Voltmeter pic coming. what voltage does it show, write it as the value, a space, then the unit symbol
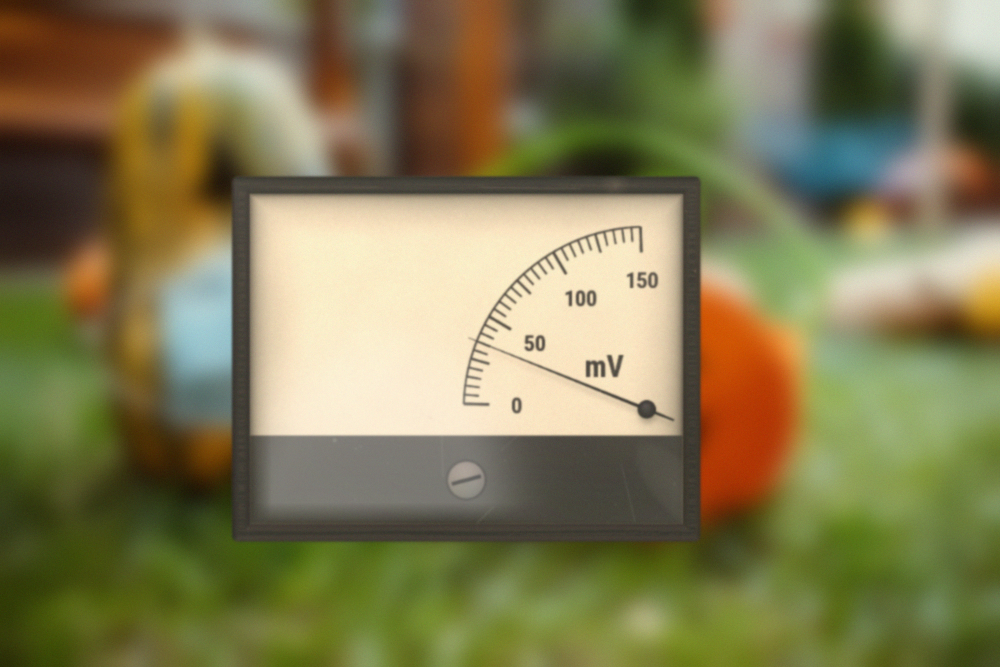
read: 35 mV
